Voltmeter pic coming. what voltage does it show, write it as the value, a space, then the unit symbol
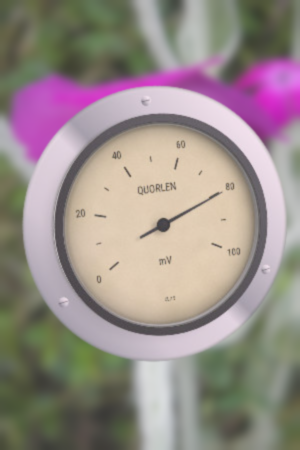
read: 80 mV
